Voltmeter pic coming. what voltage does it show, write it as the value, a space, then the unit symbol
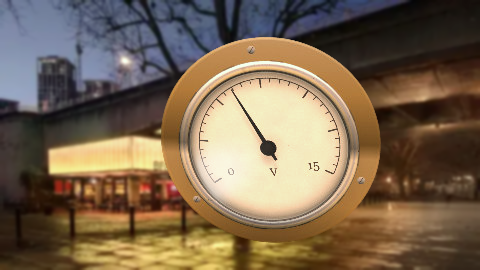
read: 6 V
